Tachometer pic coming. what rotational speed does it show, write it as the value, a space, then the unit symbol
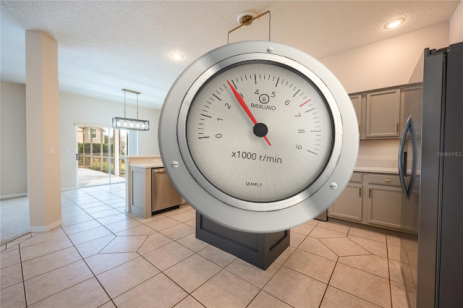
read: 2800 rpm
